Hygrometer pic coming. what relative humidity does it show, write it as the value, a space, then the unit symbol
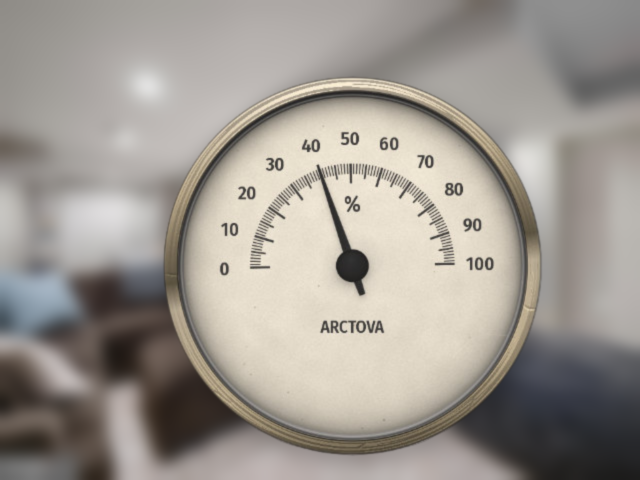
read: 40 %
